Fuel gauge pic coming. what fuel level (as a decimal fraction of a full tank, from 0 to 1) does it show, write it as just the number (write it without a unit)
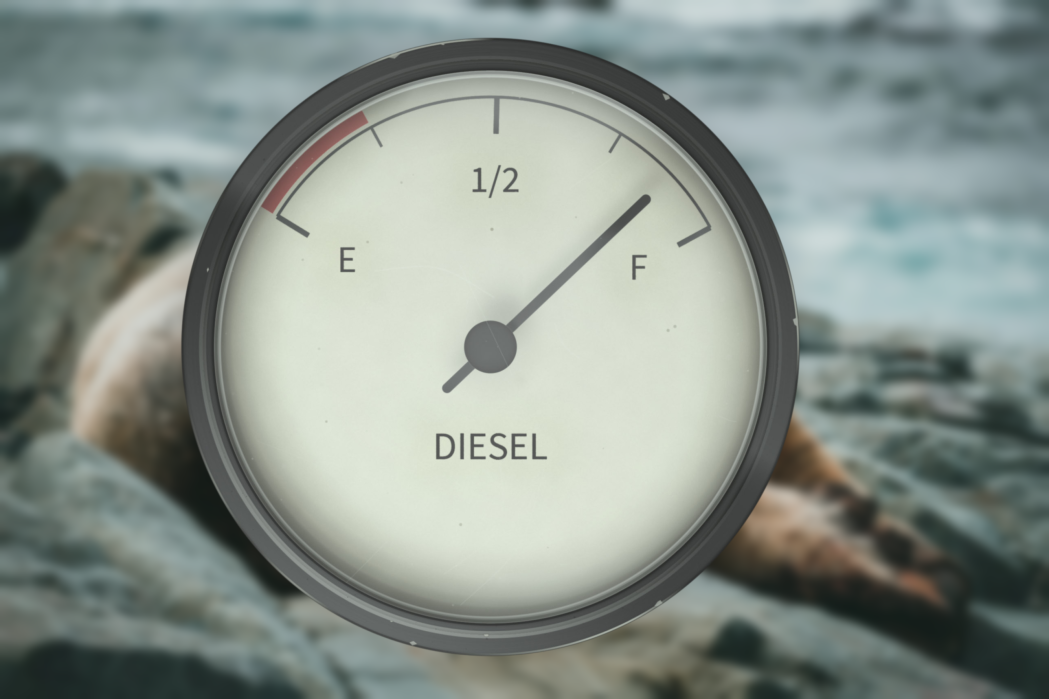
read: 0.875
